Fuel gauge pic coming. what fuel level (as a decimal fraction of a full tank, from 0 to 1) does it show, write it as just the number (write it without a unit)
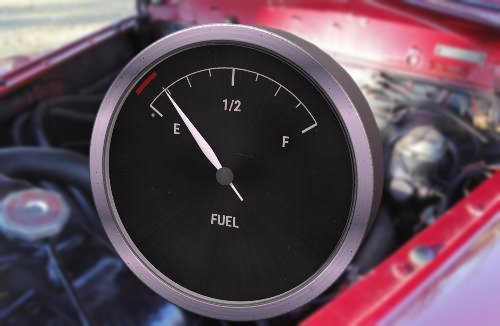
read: 0.125
